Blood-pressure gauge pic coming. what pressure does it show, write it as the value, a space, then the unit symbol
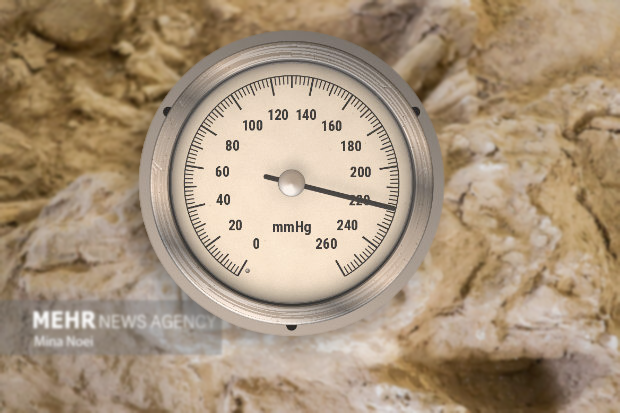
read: 220 mmHg
